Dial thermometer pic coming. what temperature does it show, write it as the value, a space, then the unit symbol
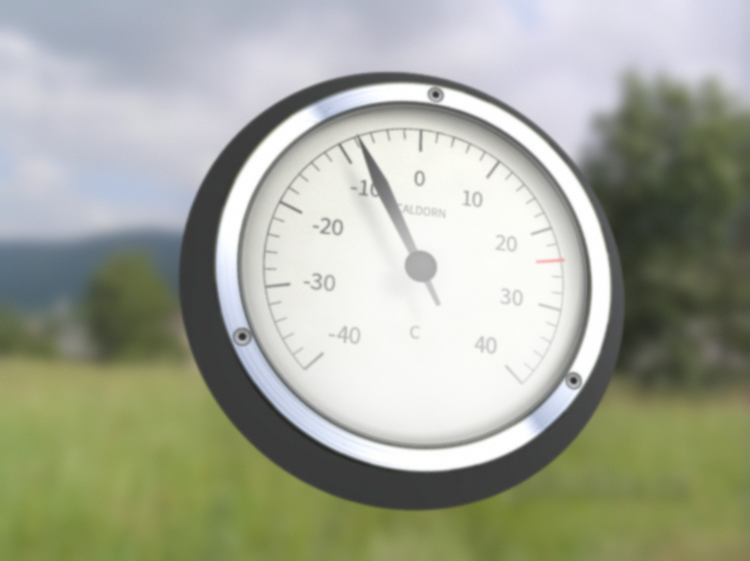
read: -8 °C
